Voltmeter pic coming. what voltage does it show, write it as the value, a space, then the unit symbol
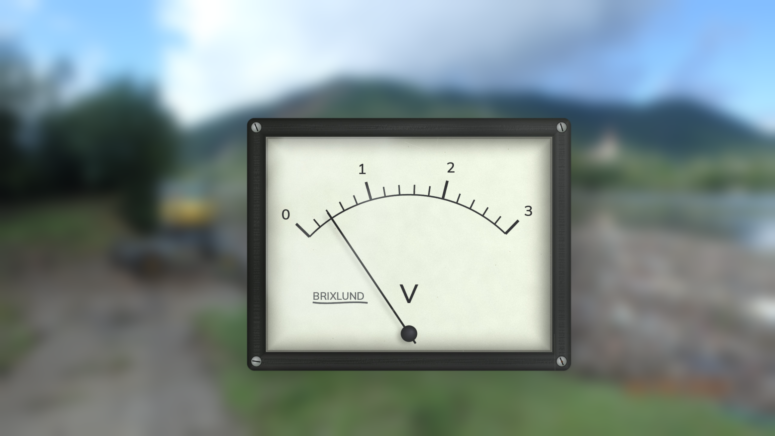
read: 0.4 V
